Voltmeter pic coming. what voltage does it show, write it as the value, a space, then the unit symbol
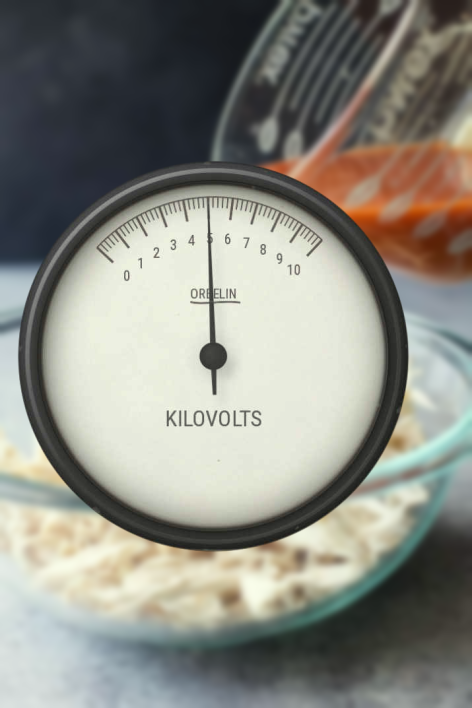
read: 5 kV
